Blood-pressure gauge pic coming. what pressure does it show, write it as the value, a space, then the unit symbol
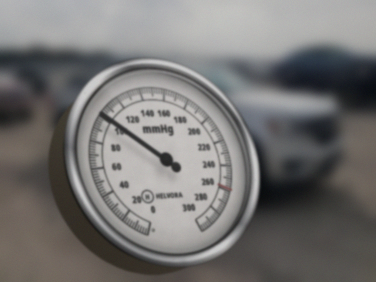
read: 100 mmHg
